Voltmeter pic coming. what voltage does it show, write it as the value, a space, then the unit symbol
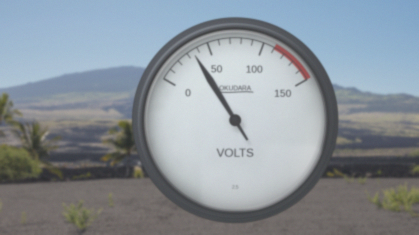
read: 35 V
